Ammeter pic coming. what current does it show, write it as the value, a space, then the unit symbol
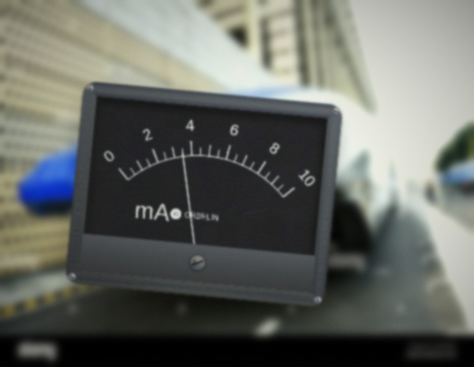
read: 3.5 mA
